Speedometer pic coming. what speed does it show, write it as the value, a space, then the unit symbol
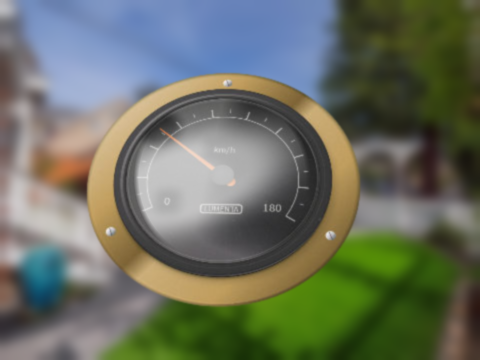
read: 50 km/h
